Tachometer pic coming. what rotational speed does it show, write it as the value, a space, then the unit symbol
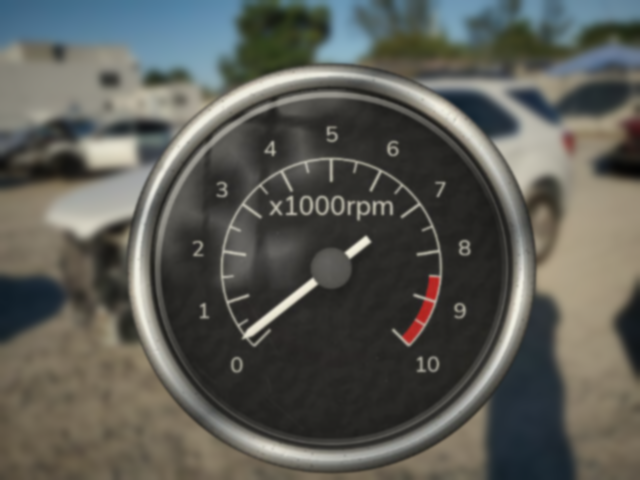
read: 250 rpm
